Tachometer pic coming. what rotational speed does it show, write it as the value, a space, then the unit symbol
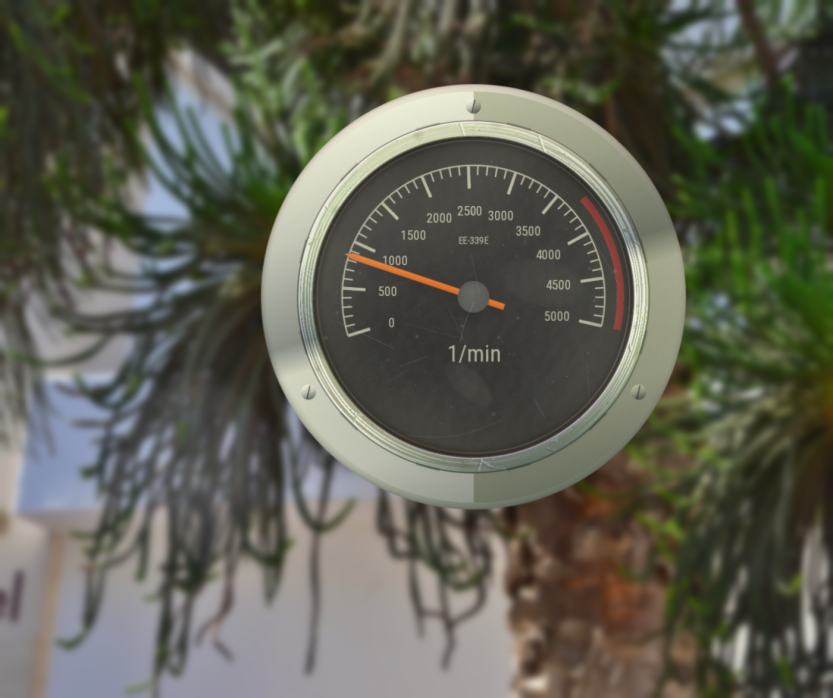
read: 850 rpm
